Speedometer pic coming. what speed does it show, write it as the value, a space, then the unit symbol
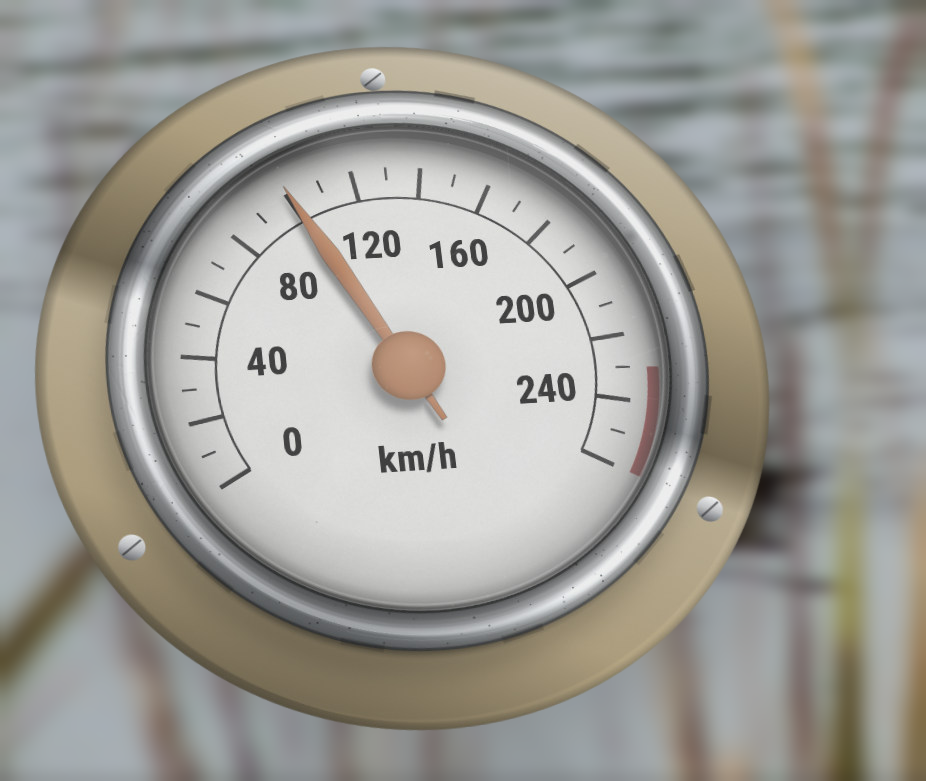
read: 100 km/h
